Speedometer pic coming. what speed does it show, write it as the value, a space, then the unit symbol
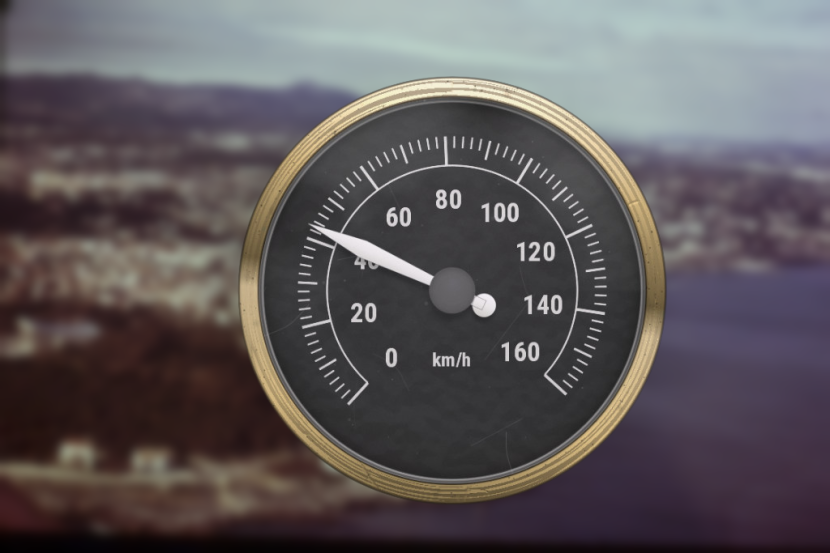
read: 43 km/h
